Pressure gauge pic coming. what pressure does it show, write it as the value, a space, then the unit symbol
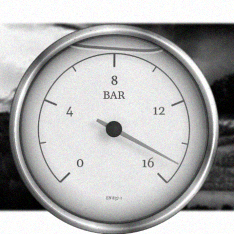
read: 15 bar
